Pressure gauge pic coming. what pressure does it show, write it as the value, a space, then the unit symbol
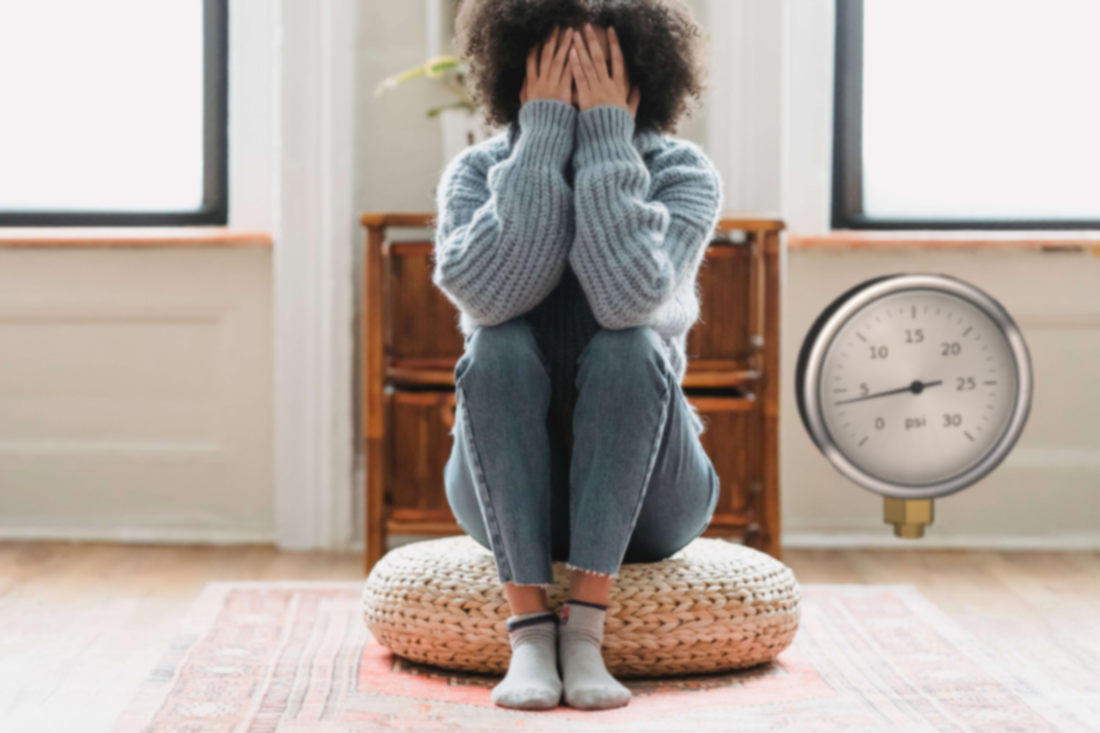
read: 4 psi
